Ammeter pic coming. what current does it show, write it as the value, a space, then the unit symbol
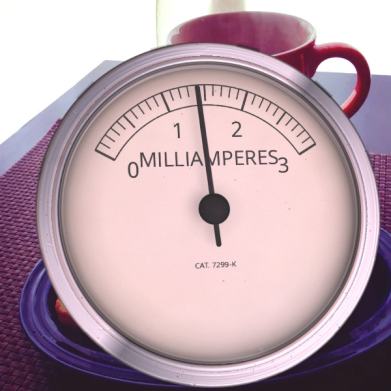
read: 1.4 mA
